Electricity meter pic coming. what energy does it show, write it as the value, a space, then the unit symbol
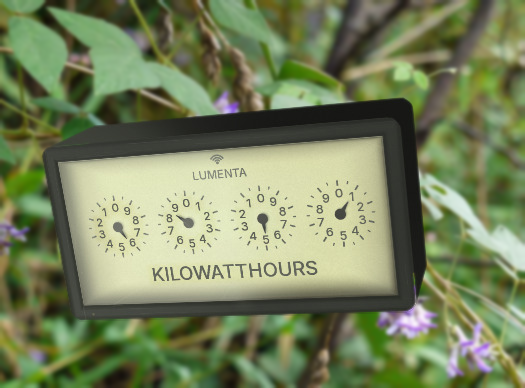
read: 5851 kWh
